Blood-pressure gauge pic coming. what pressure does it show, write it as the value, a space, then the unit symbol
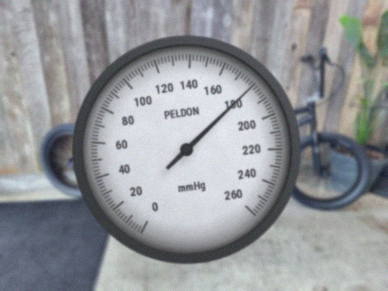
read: 180 mmHg
